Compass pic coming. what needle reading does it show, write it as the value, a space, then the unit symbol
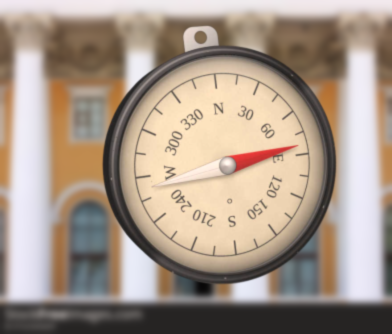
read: 82.5 °
